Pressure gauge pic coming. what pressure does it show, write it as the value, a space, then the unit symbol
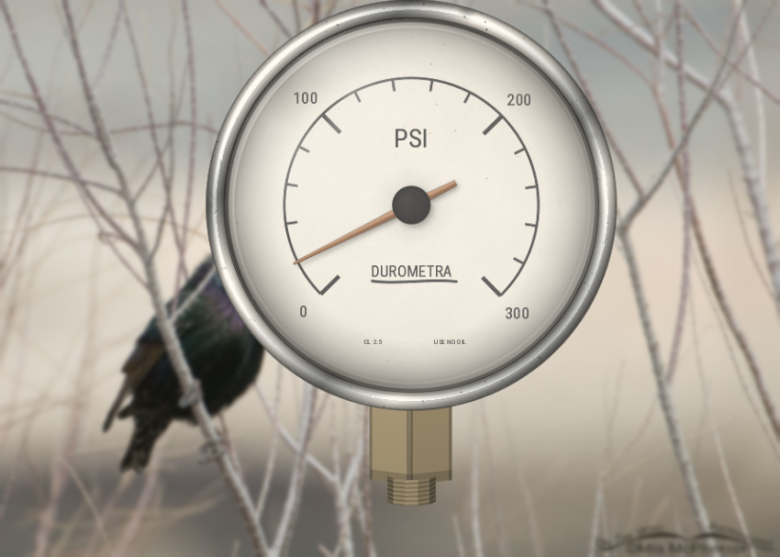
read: 20 psi
